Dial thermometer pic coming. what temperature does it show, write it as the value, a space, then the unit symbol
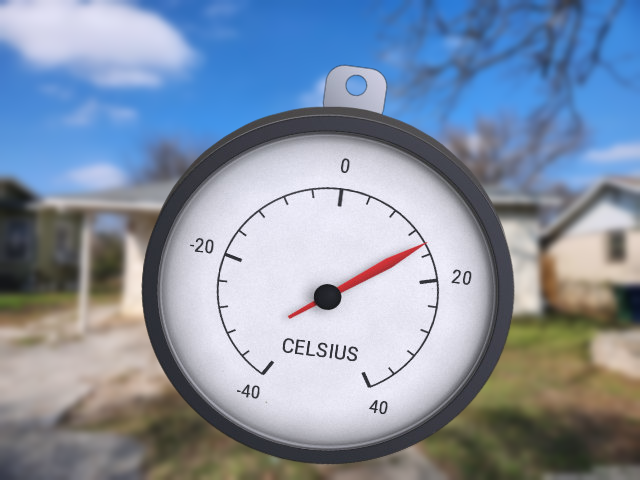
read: 14 °C
